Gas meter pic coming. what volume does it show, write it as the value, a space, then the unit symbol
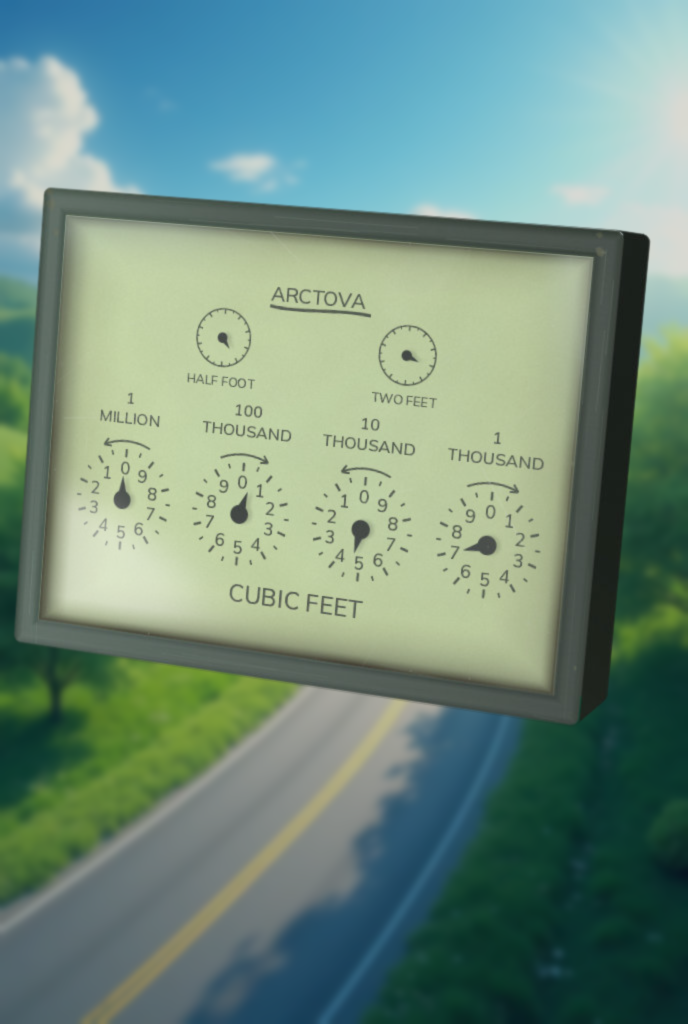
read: 4700 ft³
